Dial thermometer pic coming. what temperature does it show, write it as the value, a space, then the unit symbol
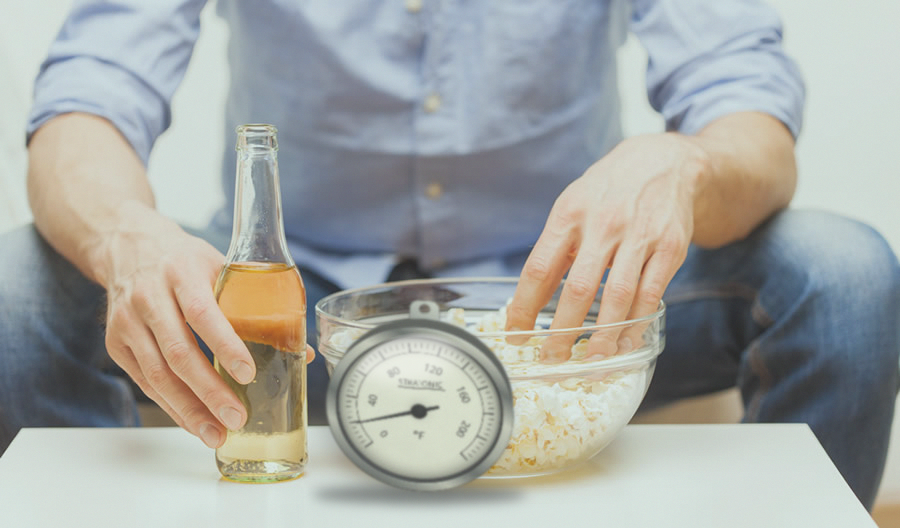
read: 20 °F
